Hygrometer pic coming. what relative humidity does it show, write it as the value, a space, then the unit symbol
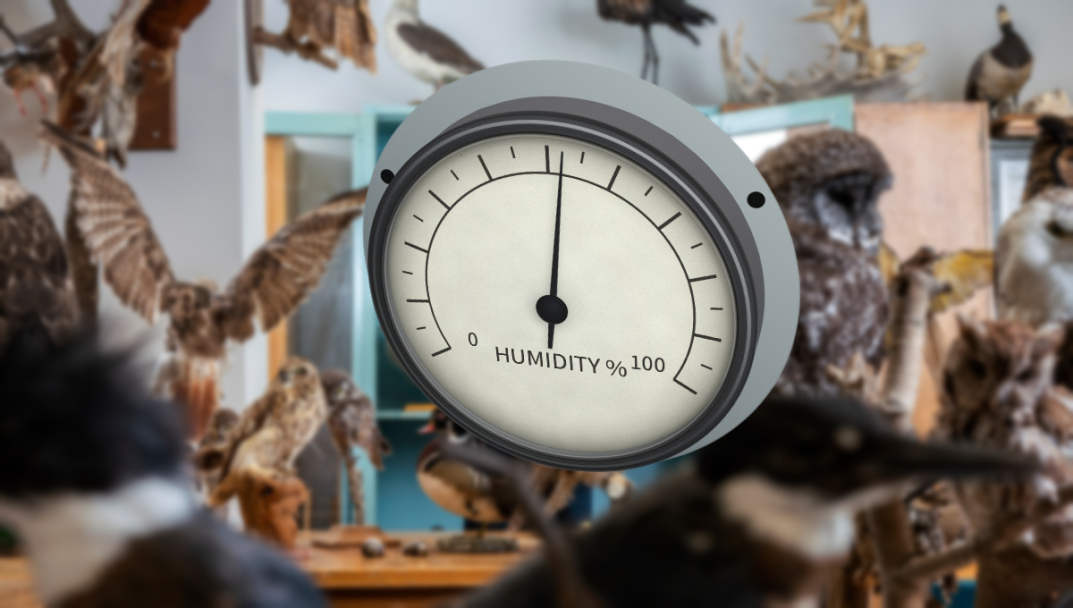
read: 52.5 %
